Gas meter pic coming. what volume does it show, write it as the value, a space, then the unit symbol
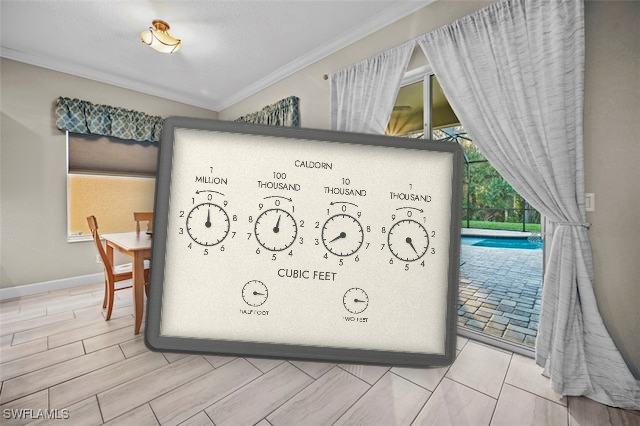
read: 3400 ft³
